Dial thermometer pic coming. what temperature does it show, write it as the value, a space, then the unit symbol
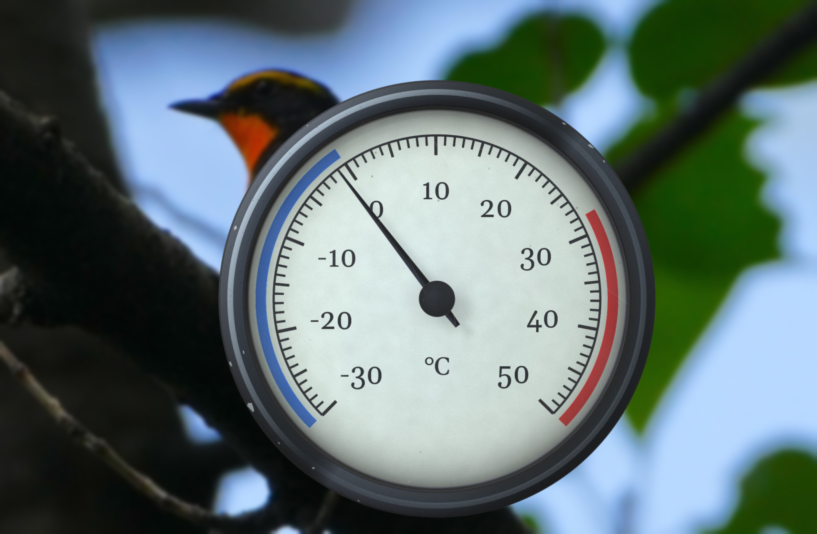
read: -1 °C
